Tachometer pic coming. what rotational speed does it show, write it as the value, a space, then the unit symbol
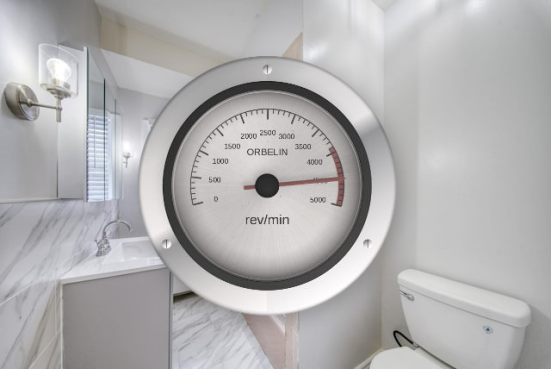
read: 4500 rpm
